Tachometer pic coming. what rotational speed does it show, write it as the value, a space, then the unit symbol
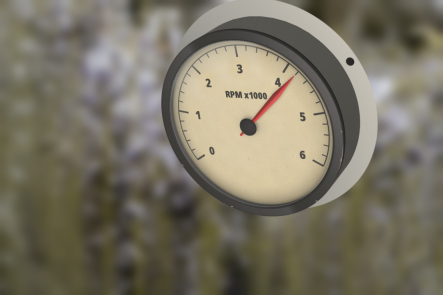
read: 4200 rpm
